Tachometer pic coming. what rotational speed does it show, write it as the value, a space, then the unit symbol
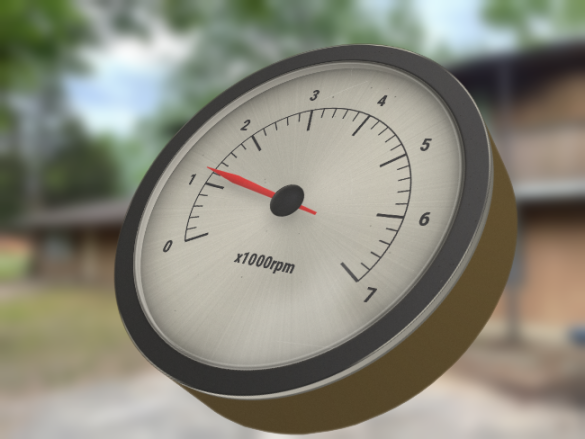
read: 1200 rpm
